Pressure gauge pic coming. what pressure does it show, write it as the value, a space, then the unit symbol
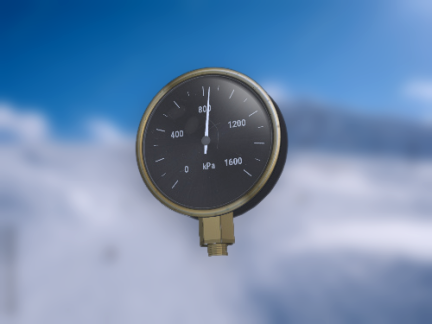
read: 850 kPa
